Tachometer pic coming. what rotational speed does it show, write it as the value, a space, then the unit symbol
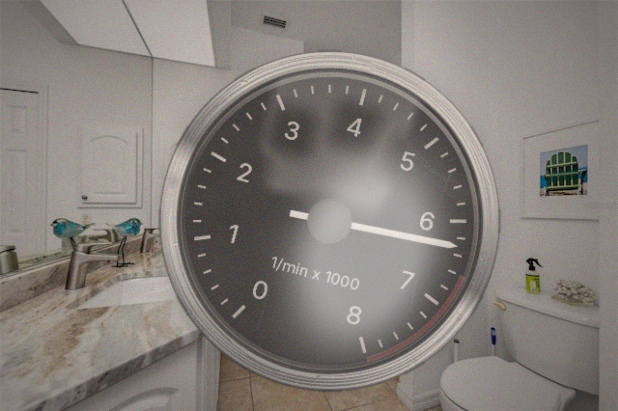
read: 6300 rpm
